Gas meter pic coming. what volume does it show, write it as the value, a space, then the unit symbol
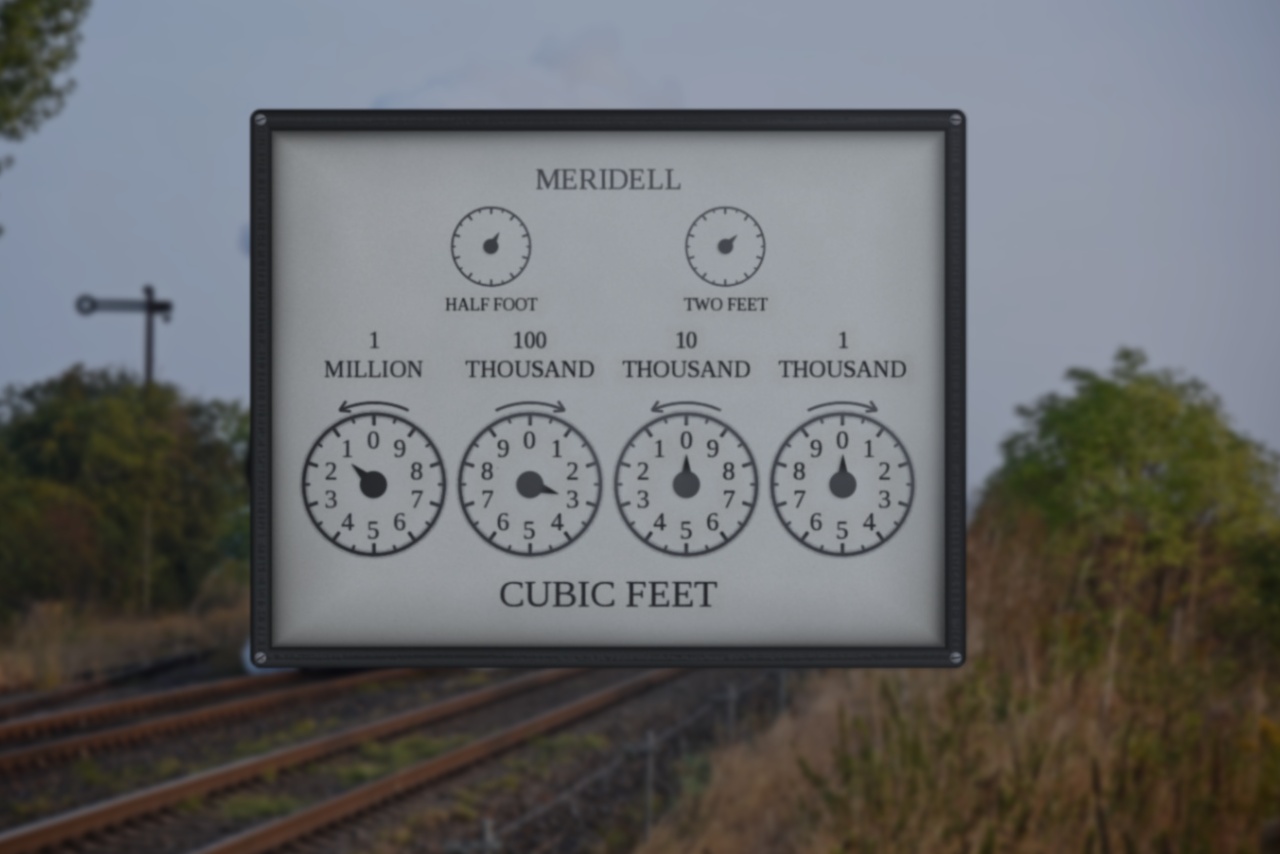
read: 130000 ft³
